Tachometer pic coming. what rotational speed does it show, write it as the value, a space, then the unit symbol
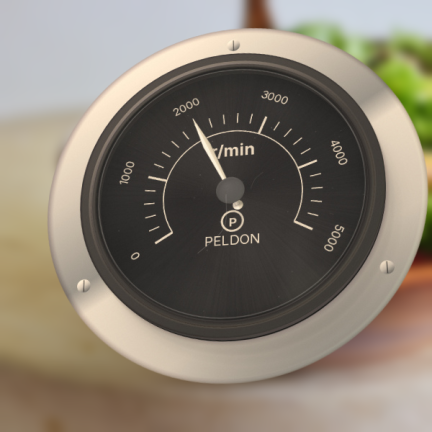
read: 2000 rpm
